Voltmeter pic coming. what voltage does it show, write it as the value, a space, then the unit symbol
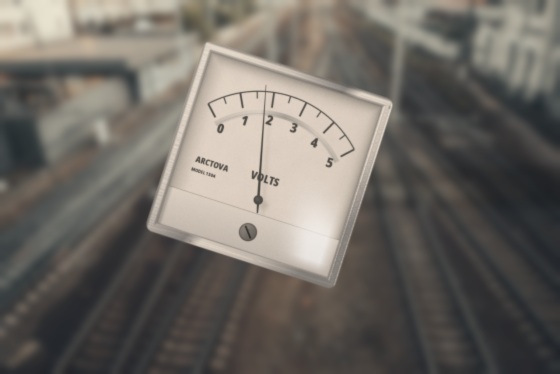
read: 1.75 V
